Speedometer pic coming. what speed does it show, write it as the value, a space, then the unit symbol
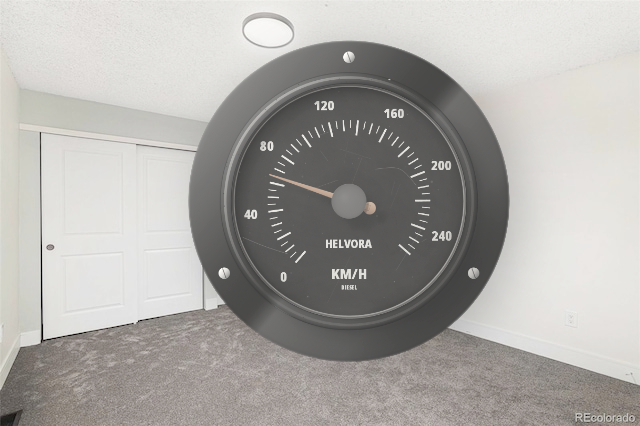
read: 65 km/h
